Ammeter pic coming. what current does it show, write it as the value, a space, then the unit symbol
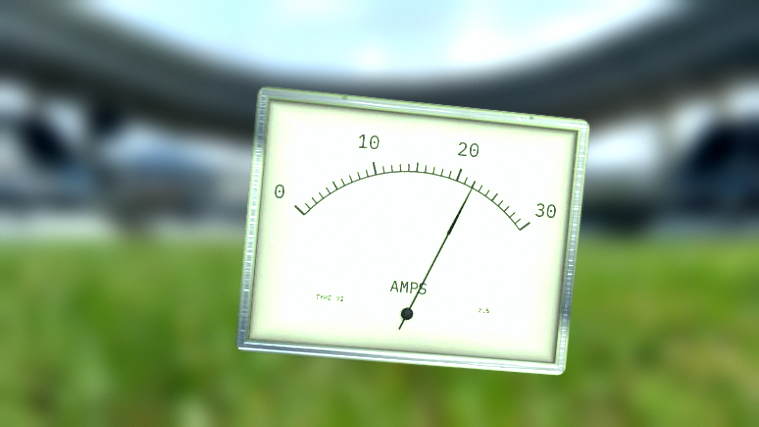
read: 22 A
